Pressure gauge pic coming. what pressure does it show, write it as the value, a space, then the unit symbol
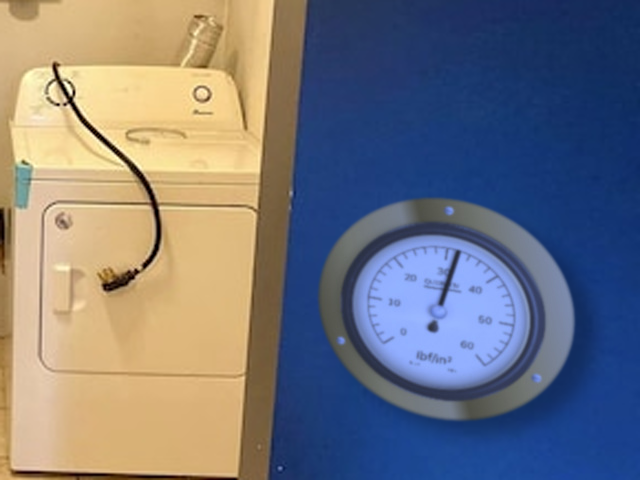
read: 32 psi
